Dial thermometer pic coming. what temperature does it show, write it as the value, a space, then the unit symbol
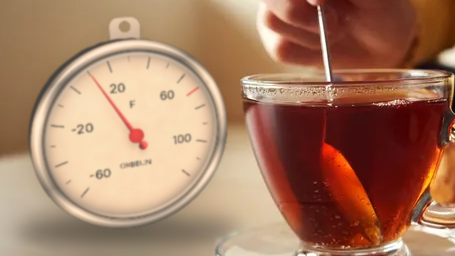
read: 10 °F
